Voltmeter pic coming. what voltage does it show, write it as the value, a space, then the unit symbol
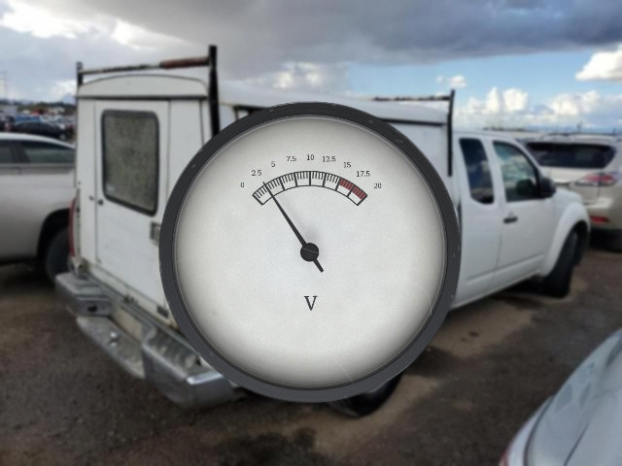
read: 2.5 V
